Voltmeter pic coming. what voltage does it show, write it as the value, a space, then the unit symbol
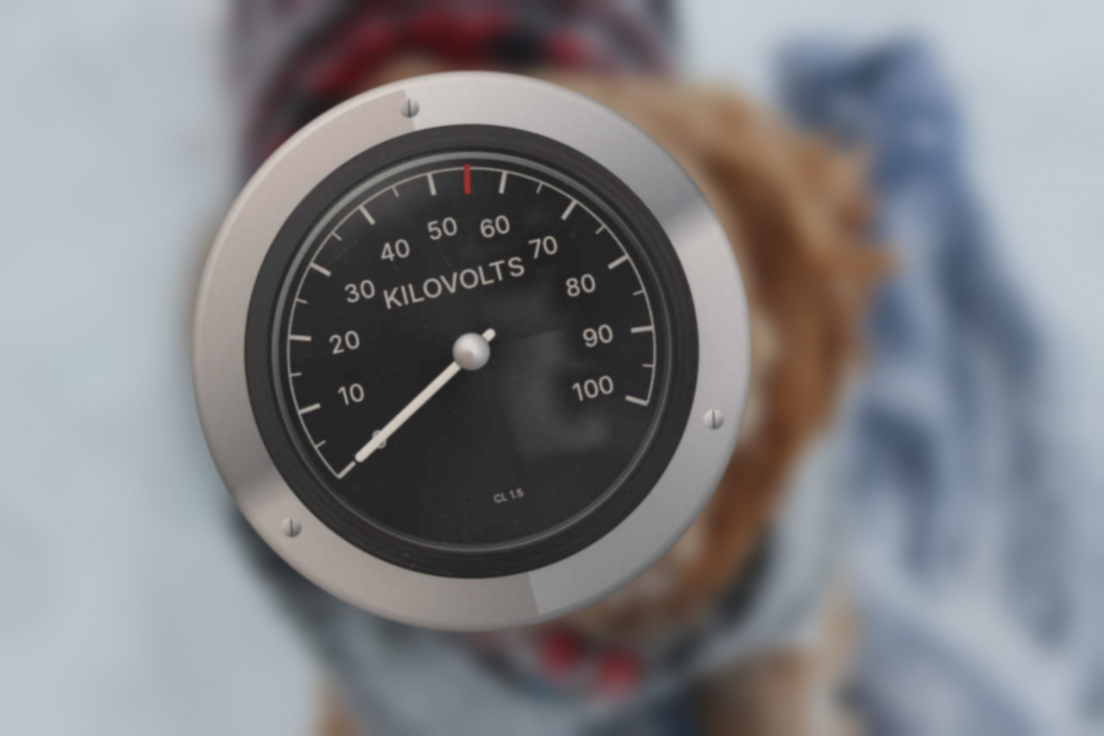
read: 0 kV
